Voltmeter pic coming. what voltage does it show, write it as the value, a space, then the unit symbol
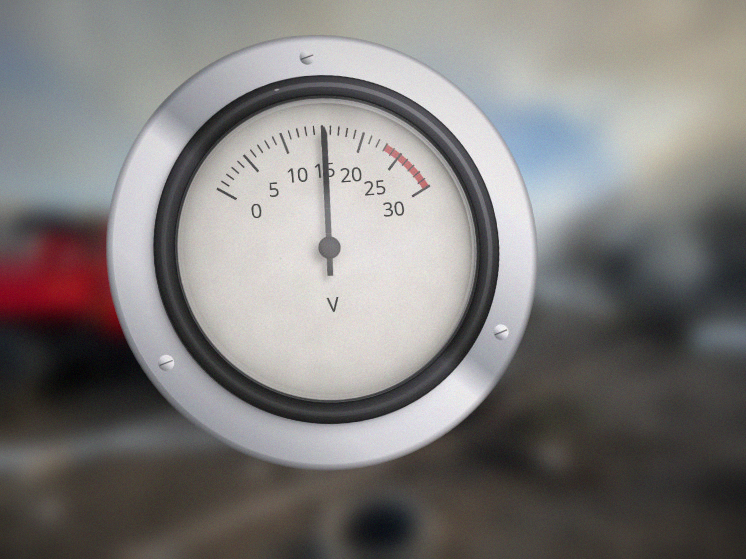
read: 15 V
